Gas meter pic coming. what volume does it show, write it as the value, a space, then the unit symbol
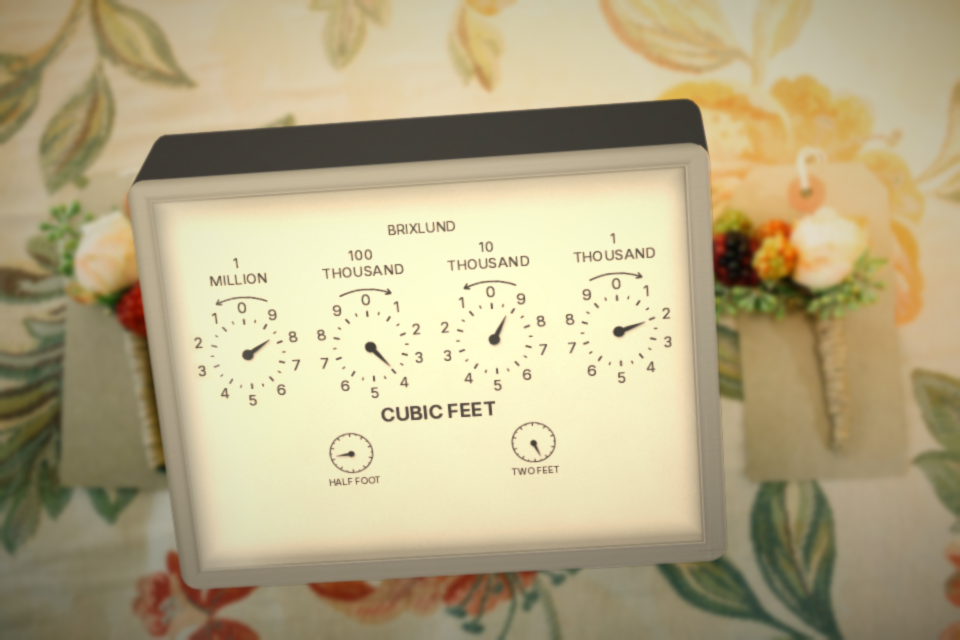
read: 839200 ft³
